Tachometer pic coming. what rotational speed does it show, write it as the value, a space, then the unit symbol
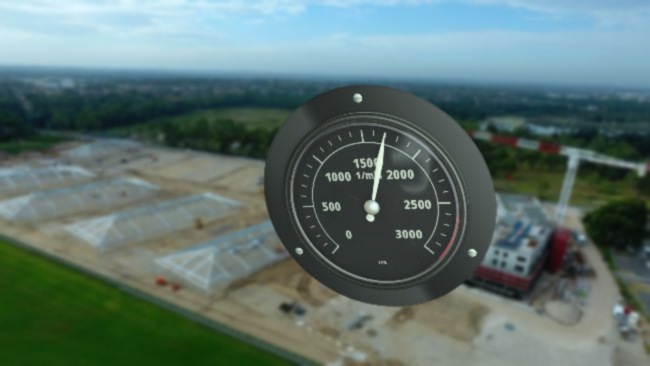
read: 1700 rpm
